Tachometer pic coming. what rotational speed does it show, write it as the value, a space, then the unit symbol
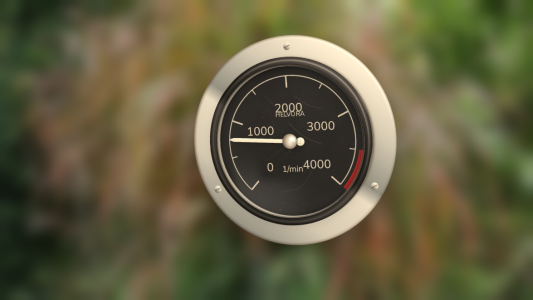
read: 750 rpm
